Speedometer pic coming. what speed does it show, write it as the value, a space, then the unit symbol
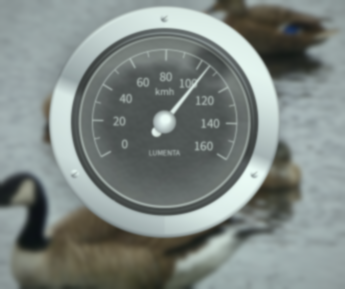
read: 105 km/h
